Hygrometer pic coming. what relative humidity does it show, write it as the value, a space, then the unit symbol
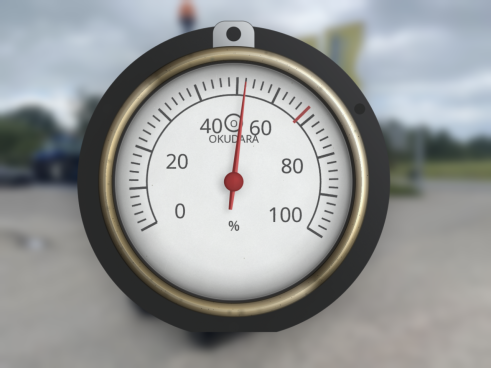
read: 52 %
